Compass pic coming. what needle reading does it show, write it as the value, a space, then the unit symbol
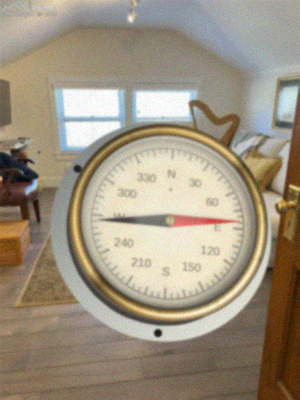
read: 85 °
